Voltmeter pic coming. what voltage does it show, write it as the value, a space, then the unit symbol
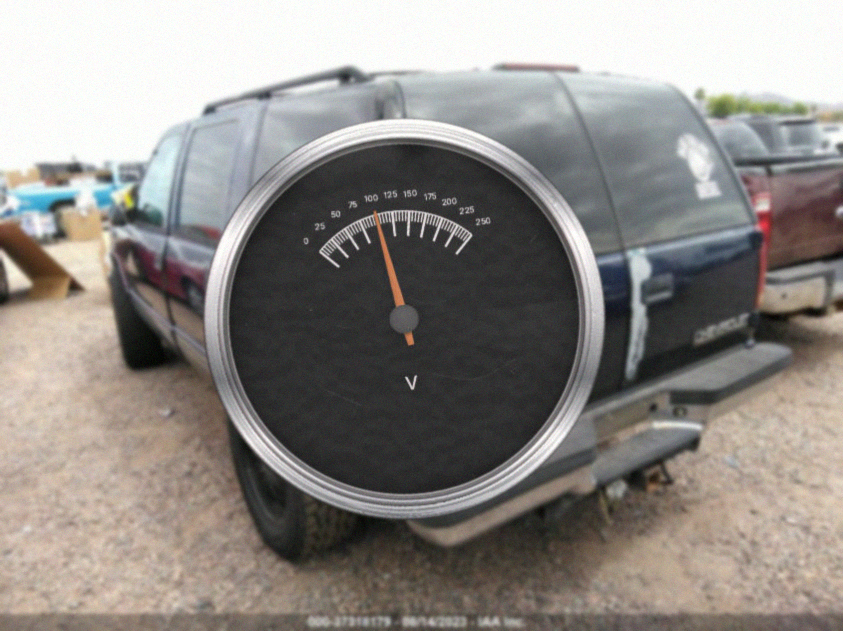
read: 100 V
